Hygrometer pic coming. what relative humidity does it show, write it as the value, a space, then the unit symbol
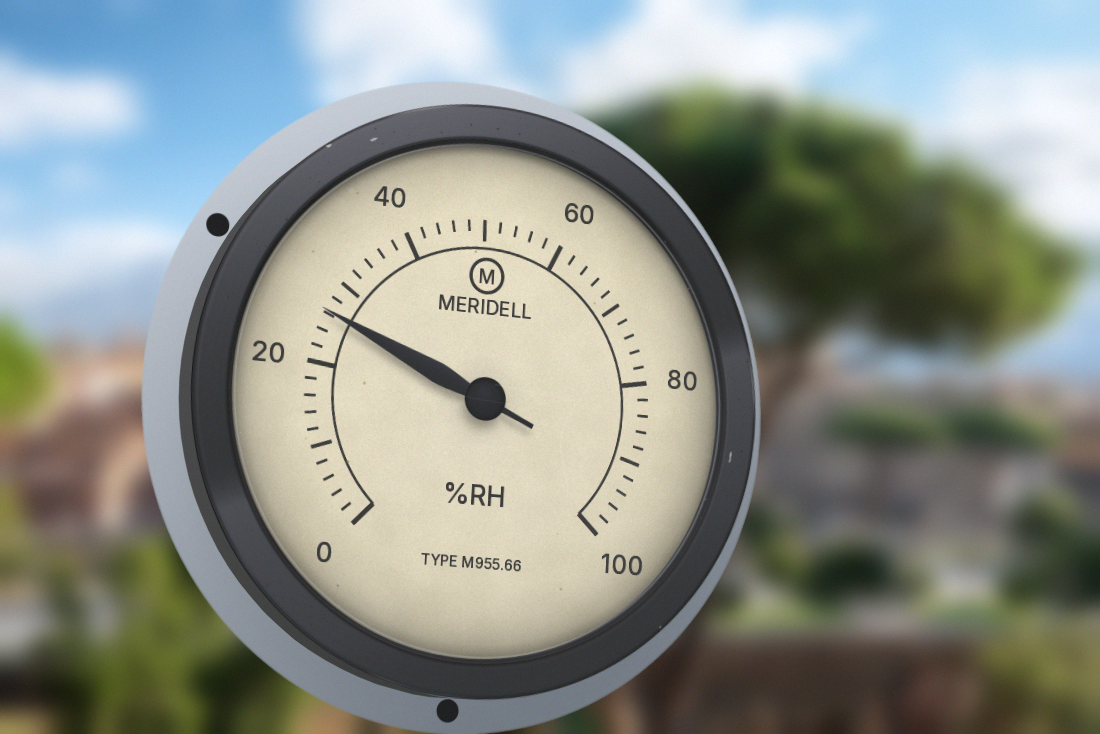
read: 26 %
